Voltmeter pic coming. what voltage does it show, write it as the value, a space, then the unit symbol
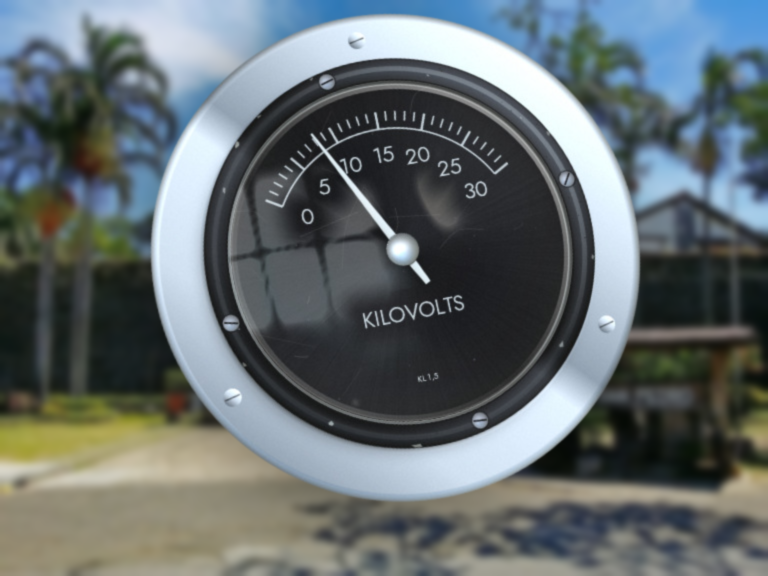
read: 8 kV
